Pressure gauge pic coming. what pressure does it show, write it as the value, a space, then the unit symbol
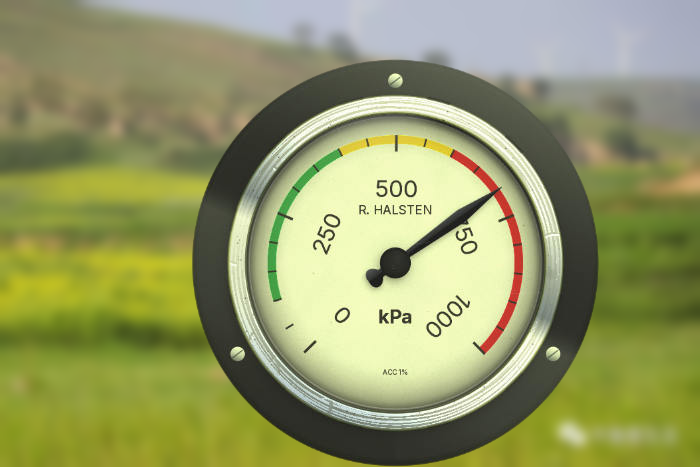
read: 700 kPa
